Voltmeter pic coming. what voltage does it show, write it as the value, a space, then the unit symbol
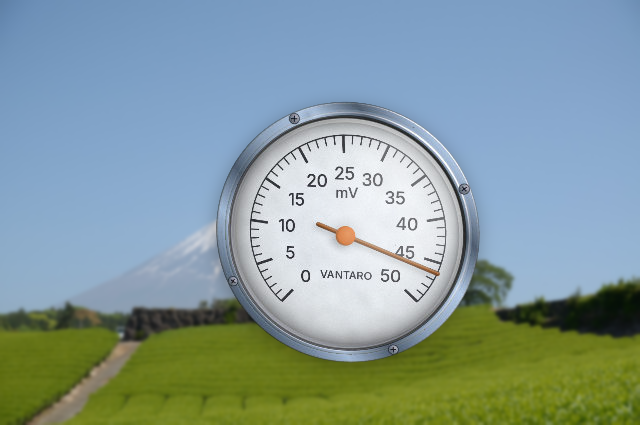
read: 46 mV
